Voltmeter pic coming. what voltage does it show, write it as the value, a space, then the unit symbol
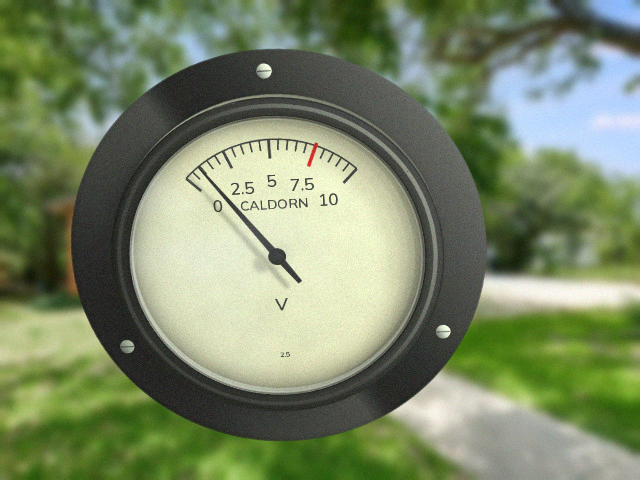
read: 1 V
